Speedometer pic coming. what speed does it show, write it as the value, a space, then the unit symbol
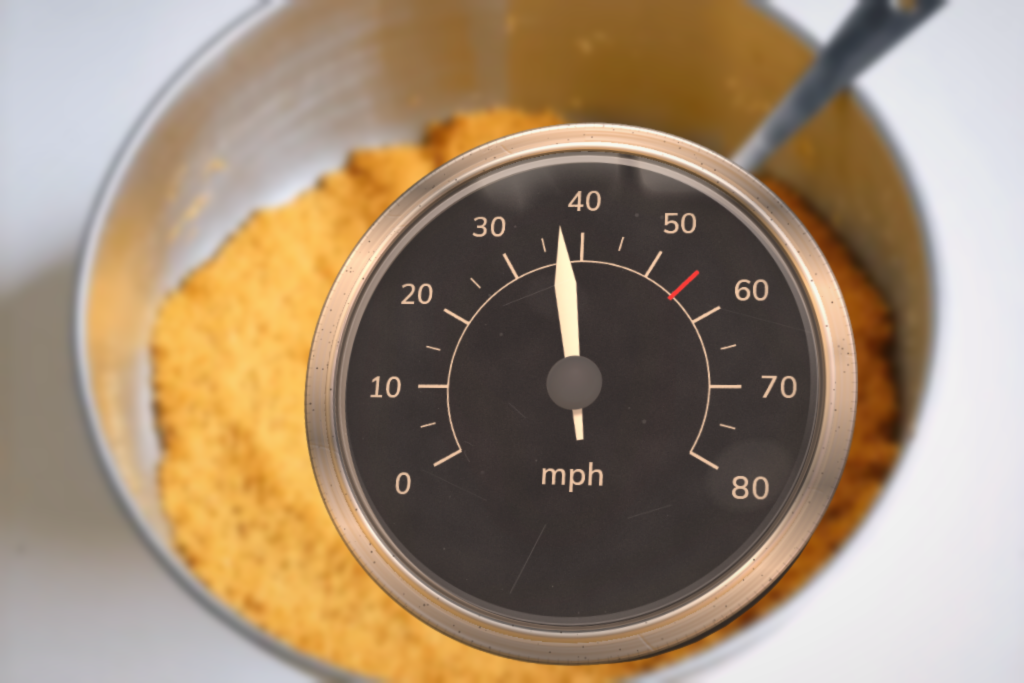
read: 37.5 mph
